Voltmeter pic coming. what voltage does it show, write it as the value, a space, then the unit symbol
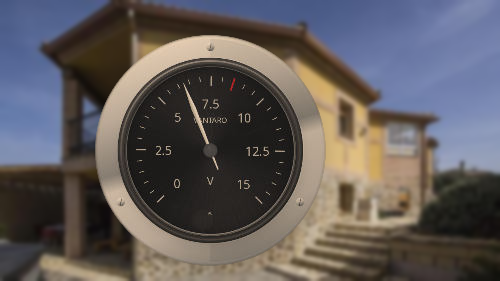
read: 6.25 V
